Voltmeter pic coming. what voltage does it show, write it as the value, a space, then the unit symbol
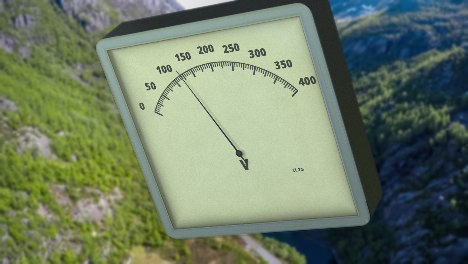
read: 125 V
